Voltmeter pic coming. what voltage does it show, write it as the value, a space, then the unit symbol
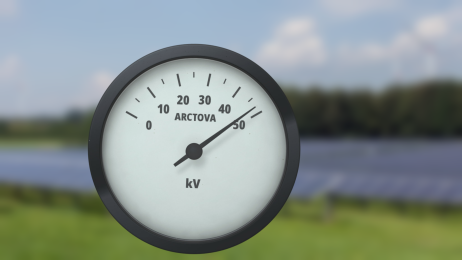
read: 47.5 kV
